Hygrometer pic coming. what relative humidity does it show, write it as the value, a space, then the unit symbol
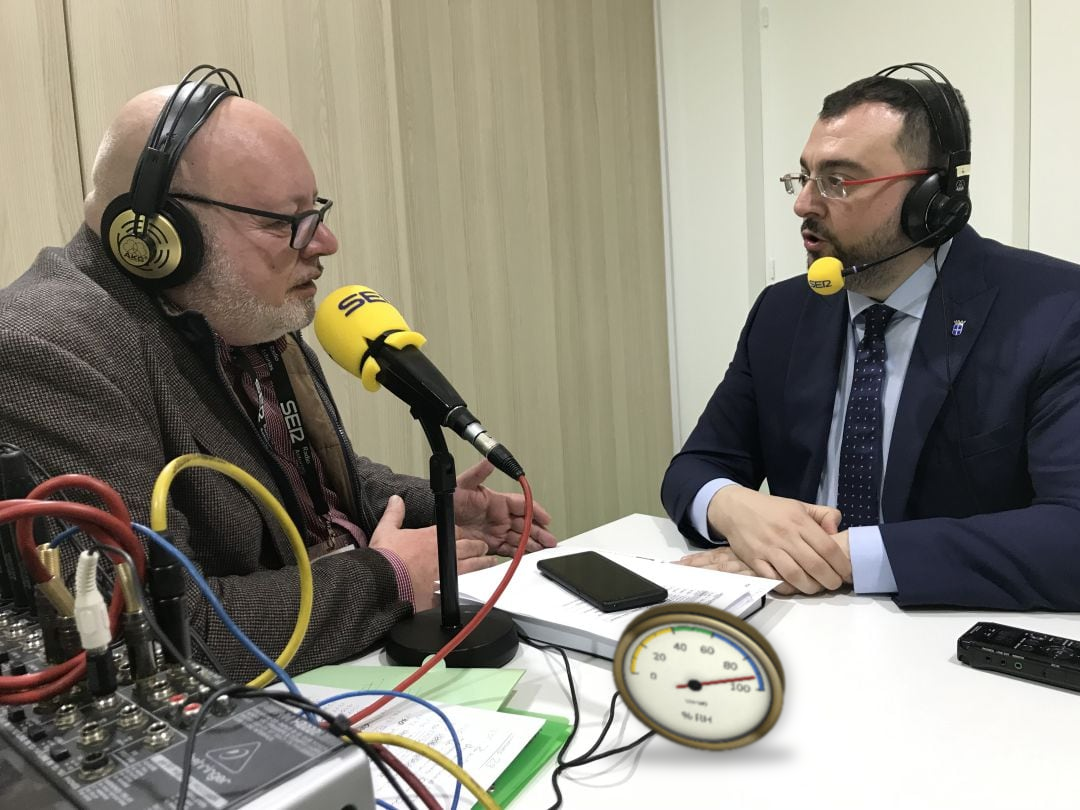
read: 90 %
